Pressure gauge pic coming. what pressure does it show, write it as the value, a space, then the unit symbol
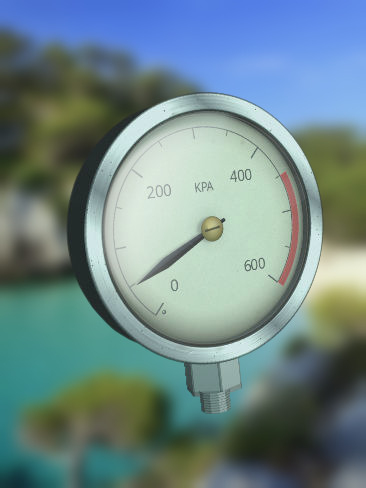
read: 50 kPa
